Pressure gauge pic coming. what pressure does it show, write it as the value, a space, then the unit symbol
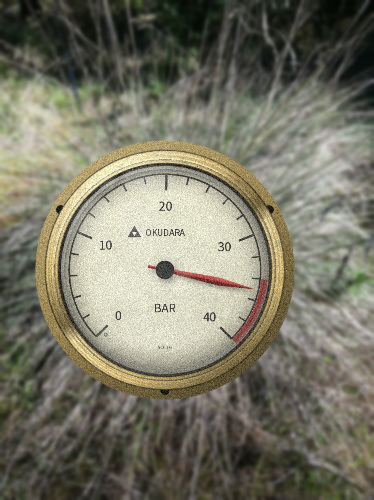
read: 35 bar
